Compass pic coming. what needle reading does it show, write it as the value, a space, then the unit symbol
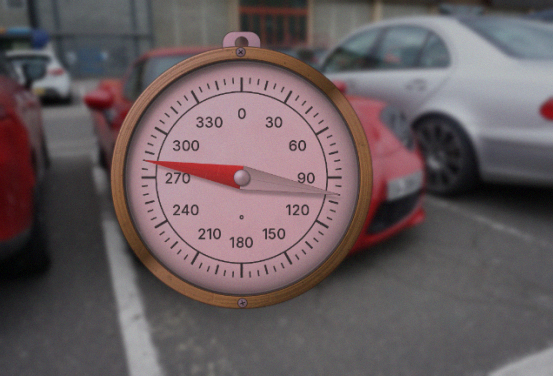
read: 280 °
